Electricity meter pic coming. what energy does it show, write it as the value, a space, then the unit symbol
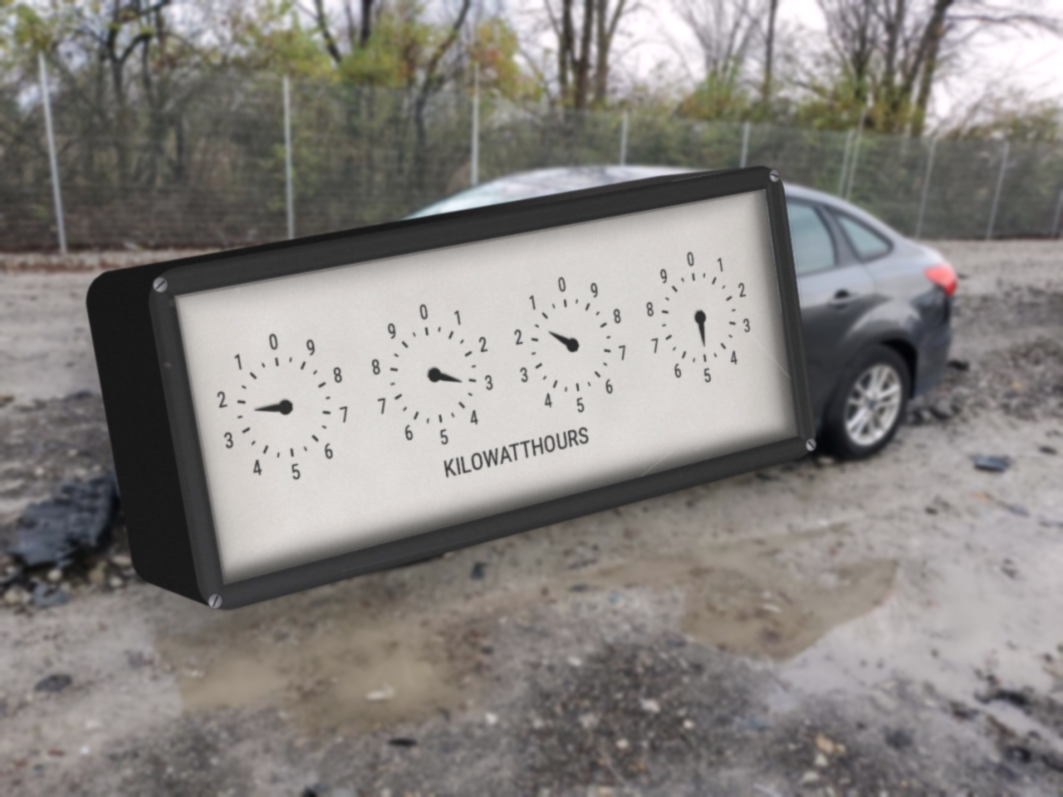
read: 2315 kWh
